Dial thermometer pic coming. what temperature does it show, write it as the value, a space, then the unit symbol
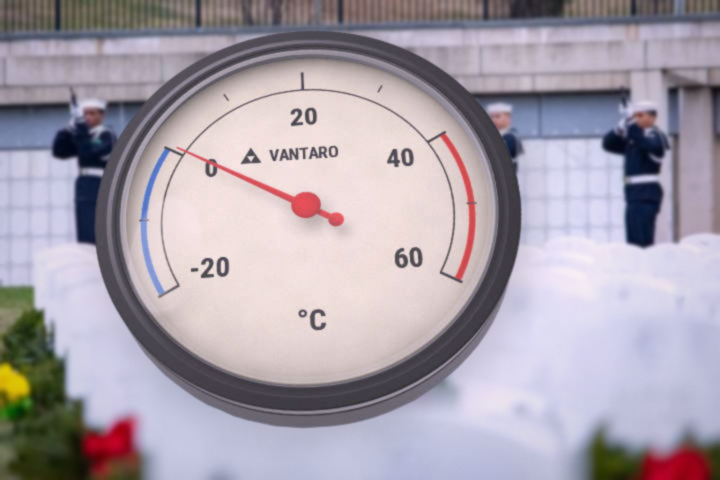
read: 0 °C
